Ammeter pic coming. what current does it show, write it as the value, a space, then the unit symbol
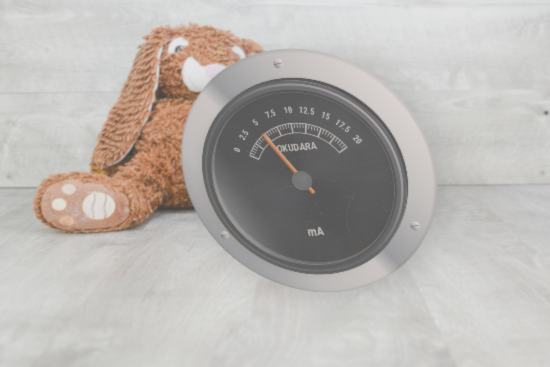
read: 5 mA
